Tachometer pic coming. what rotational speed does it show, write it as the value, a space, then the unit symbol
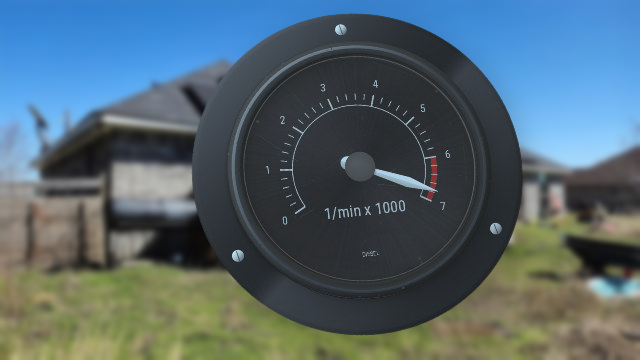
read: 6800 rpm
